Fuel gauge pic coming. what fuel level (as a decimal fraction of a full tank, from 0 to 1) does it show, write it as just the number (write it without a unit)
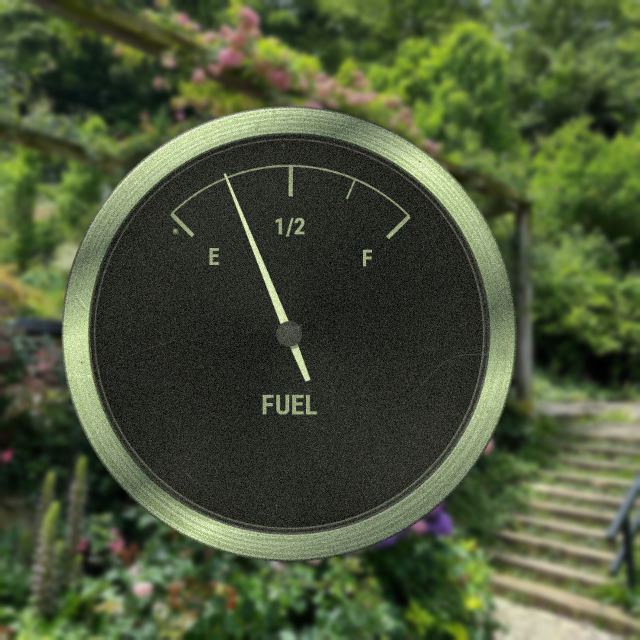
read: 0.25
